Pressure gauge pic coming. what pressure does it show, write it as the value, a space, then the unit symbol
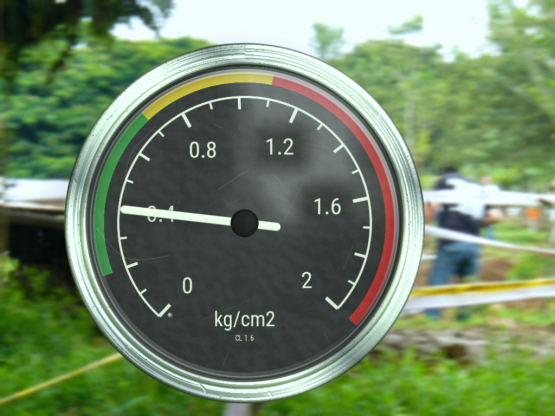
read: 0.4 kg/cm²
